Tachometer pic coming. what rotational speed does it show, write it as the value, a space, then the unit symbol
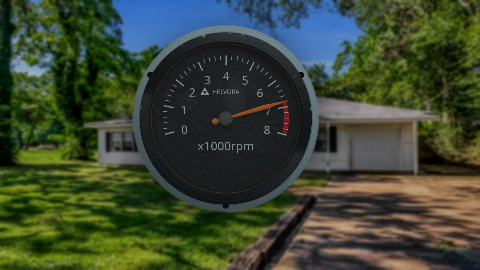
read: 6800 rpm
